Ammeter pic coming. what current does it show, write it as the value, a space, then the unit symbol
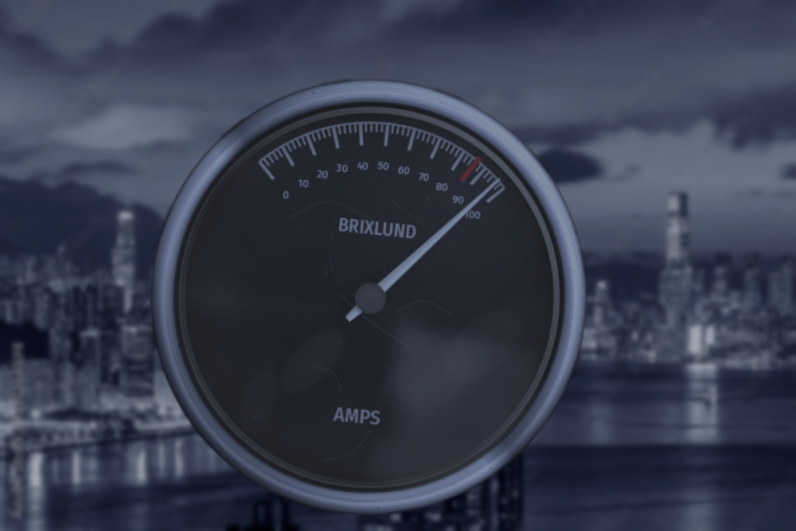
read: 96 A
